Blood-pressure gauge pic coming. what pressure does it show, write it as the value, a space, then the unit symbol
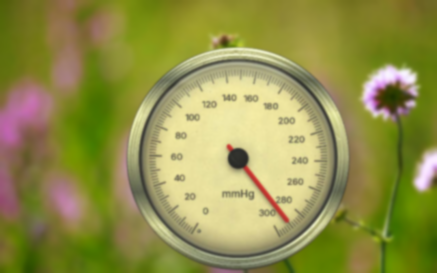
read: 290 mmHg
